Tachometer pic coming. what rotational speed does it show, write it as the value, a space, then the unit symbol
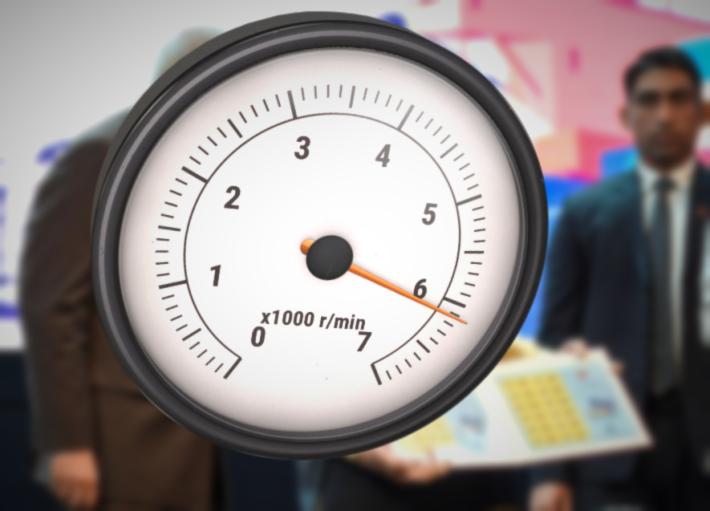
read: 6100 rpm
